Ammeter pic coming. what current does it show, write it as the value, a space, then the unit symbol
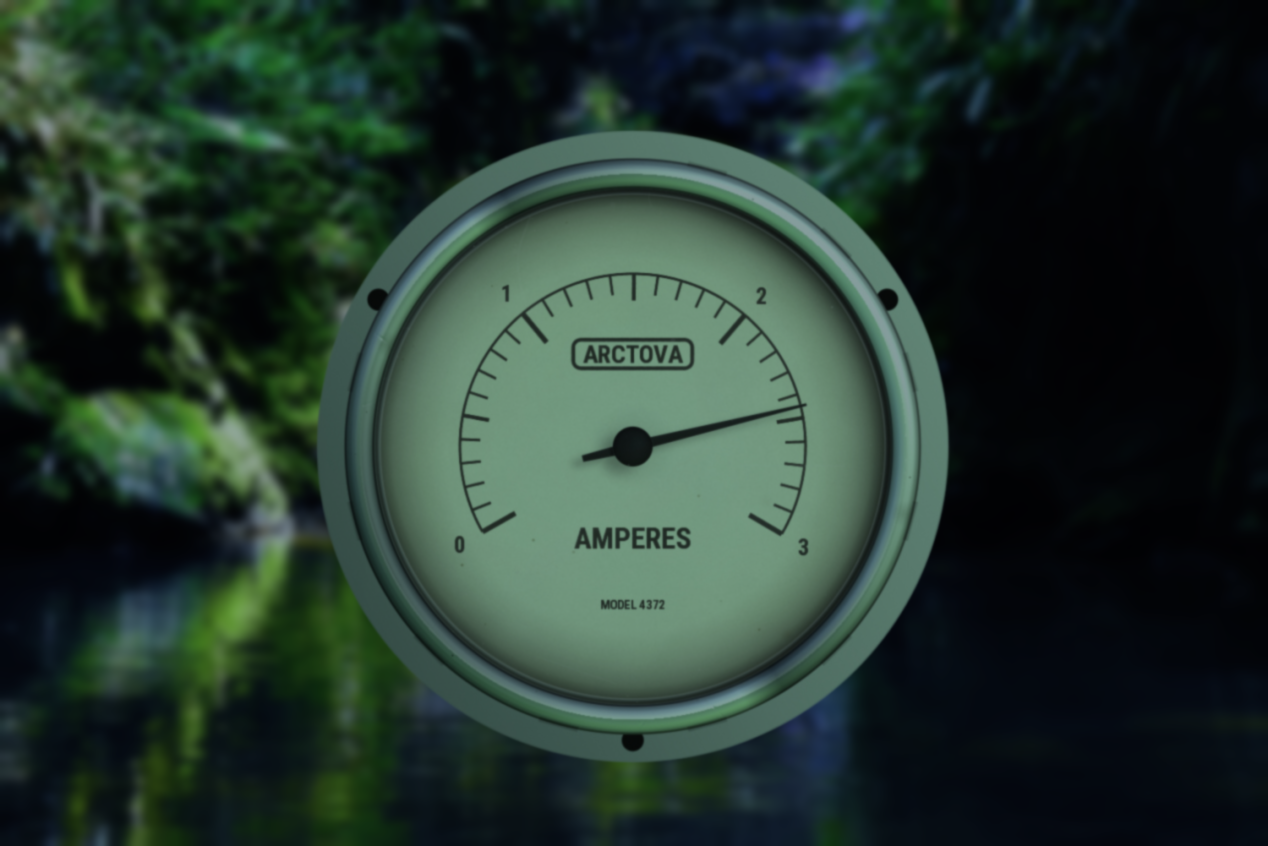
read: 2.45 A
